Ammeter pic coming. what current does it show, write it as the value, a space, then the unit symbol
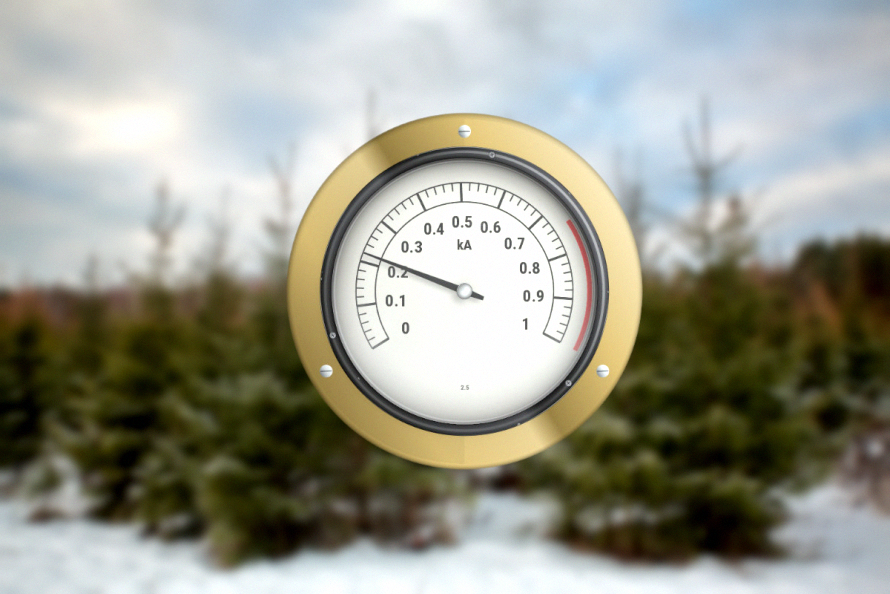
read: 0.22 kA
